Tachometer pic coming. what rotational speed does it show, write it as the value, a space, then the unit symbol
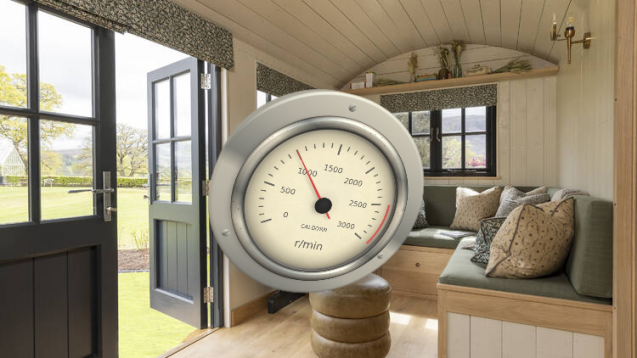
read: 1000 rpm
